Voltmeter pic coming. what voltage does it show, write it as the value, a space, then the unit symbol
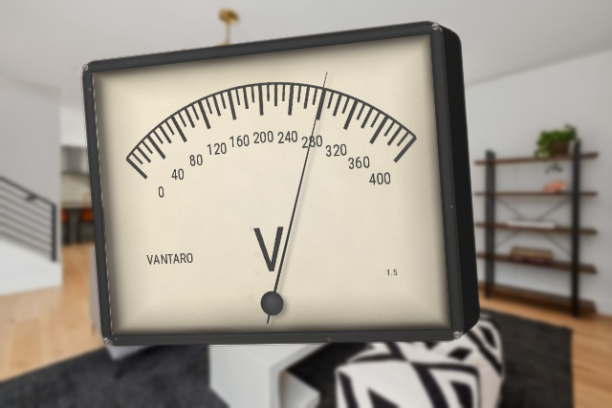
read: 280 V
